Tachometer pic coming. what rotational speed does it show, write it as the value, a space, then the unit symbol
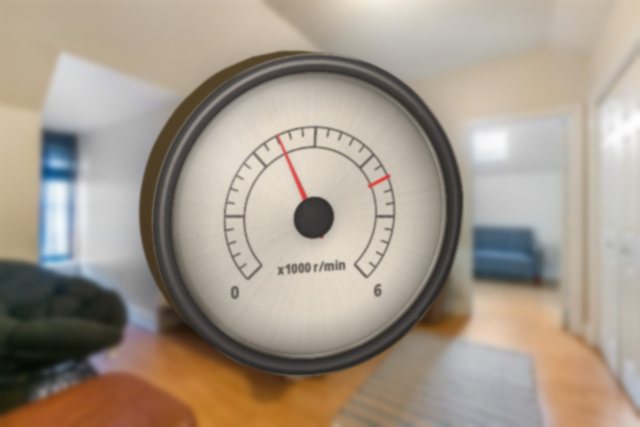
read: 2400 rpm
